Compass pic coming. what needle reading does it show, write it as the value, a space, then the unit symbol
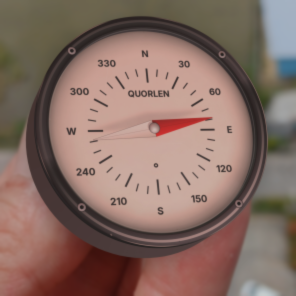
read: 80 °
